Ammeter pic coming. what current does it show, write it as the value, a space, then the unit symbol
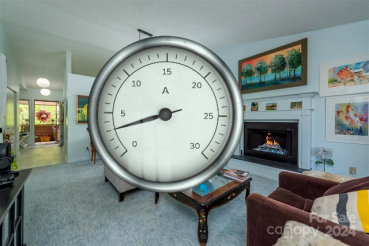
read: 3 A
